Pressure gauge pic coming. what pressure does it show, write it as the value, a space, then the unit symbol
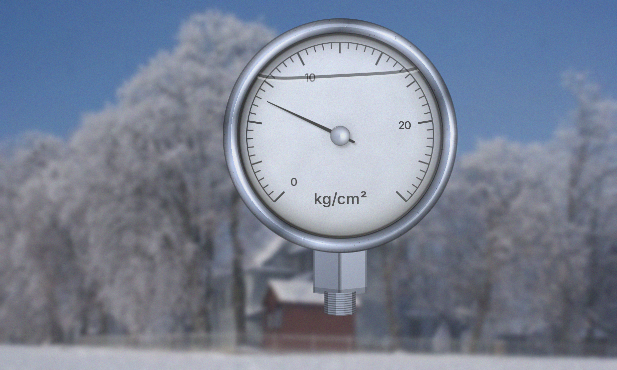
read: 6.5 kg/cm²
